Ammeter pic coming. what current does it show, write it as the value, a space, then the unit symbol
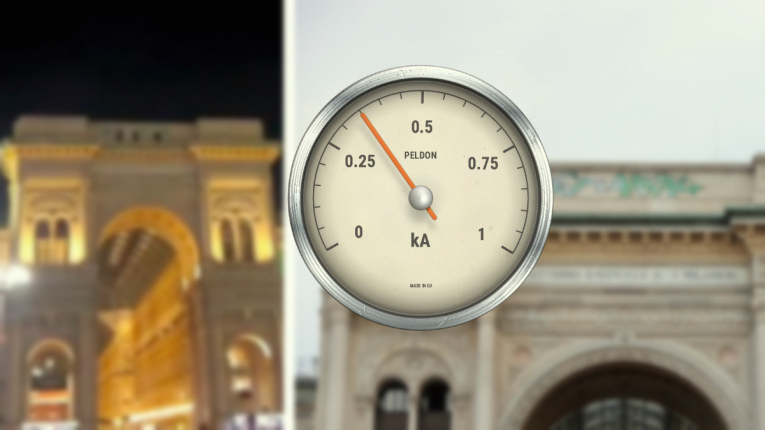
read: 0.35 kA
